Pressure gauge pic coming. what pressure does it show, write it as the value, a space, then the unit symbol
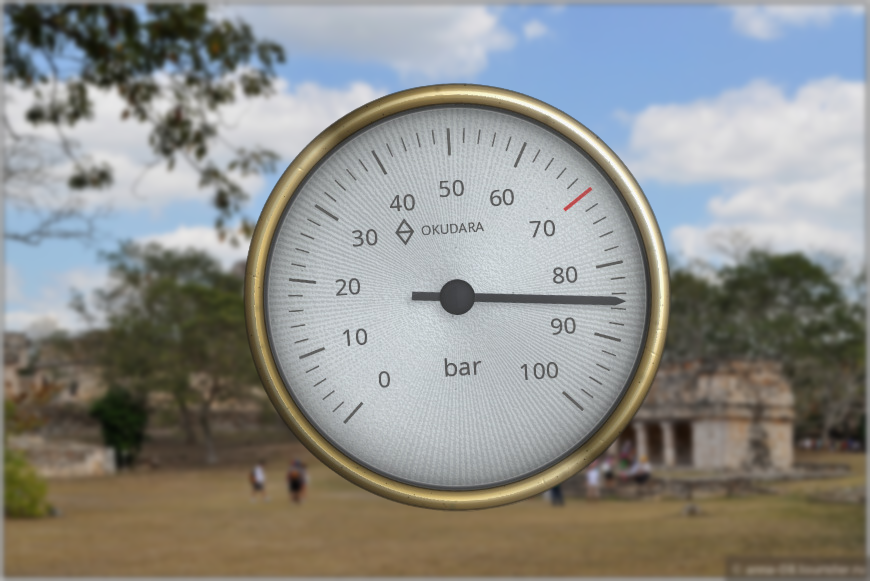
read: 85 bar
